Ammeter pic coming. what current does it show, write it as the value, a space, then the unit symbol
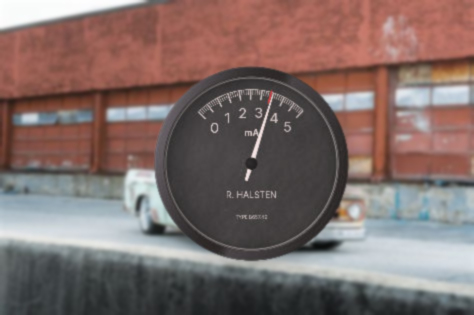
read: 3.5 mA
